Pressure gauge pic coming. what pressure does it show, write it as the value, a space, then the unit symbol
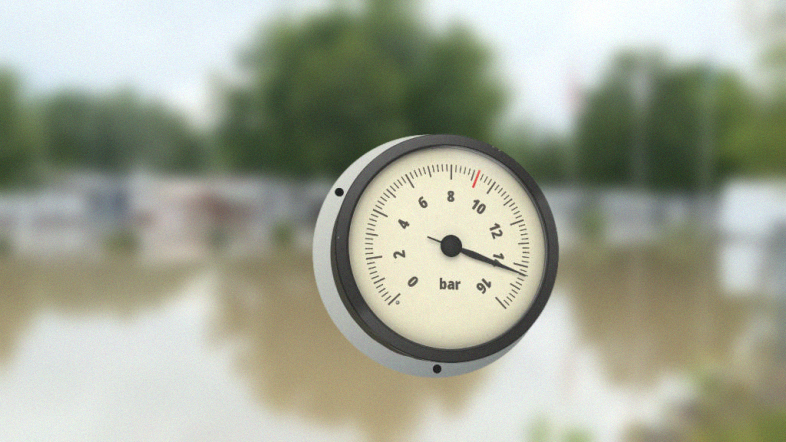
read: 14.4 bar
